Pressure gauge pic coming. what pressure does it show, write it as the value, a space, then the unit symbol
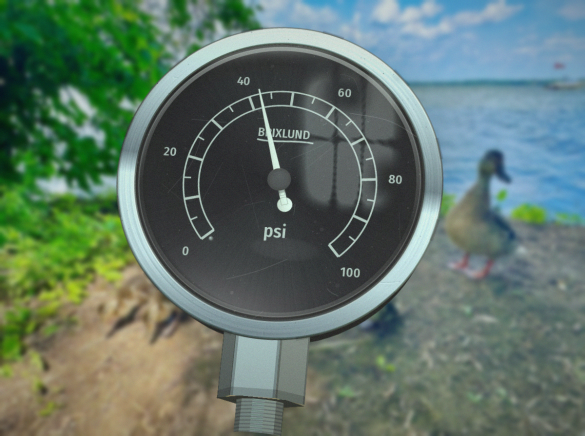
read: 42.5 psi
